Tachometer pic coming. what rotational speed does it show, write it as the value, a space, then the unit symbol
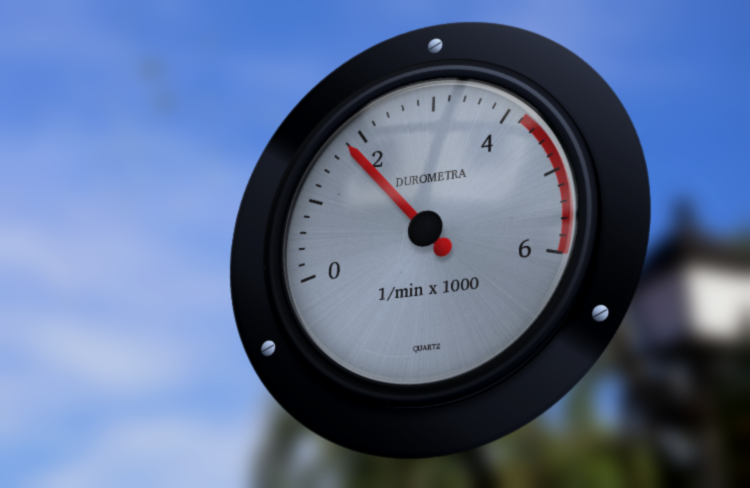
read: 1800 rpm
